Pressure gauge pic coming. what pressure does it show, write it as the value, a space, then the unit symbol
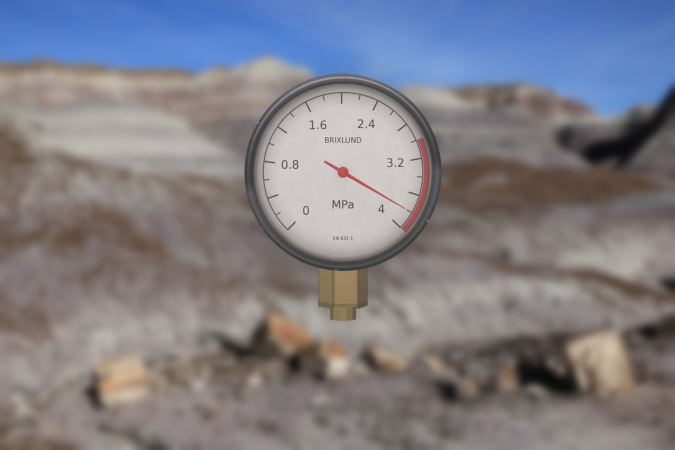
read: 3.8 MPa
